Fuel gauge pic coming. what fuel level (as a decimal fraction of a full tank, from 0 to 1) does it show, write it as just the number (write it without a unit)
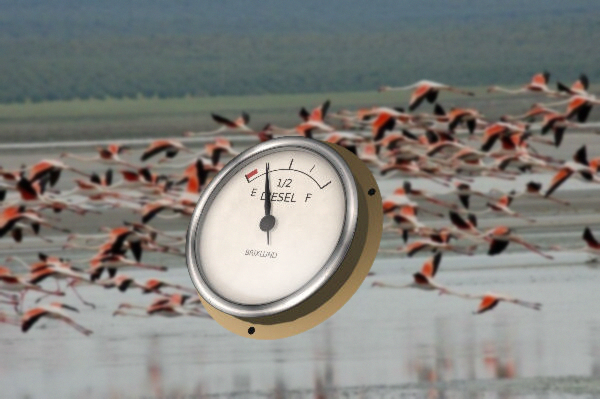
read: 0.25
